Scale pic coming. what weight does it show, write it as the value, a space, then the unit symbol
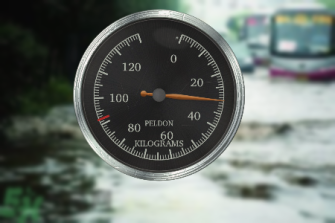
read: 30 kg
